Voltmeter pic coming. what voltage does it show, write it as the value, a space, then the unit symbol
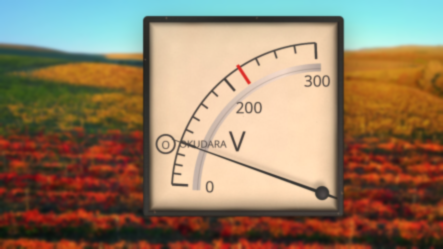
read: 100 V
